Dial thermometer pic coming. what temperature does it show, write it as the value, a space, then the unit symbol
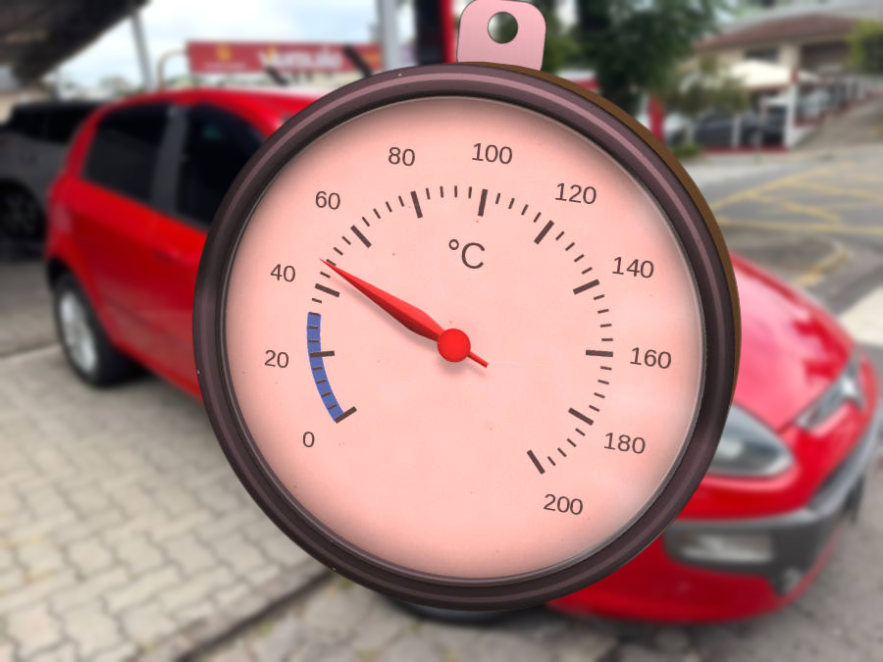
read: 48 °C
